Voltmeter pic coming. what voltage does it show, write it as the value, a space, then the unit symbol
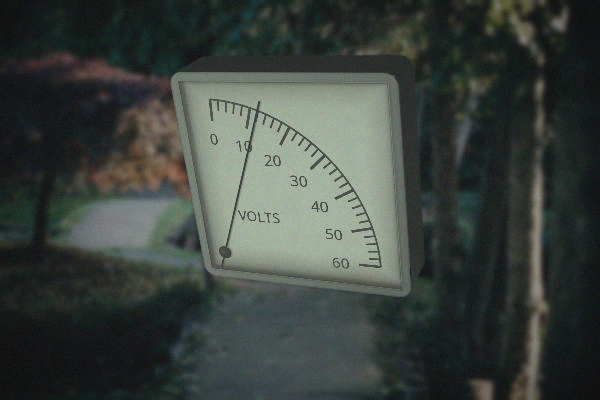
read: 12 V
